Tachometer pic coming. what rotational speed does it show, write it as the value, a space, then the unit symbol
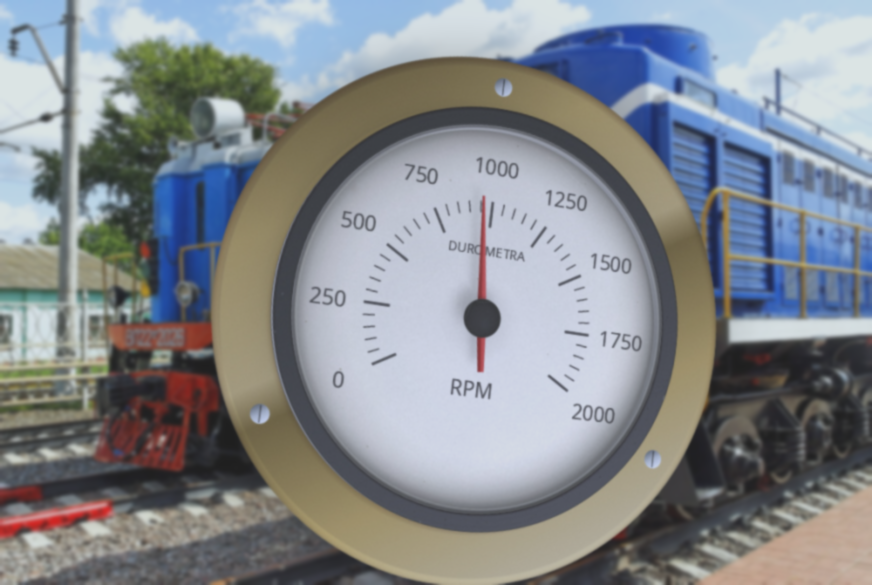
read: 950 rpm
